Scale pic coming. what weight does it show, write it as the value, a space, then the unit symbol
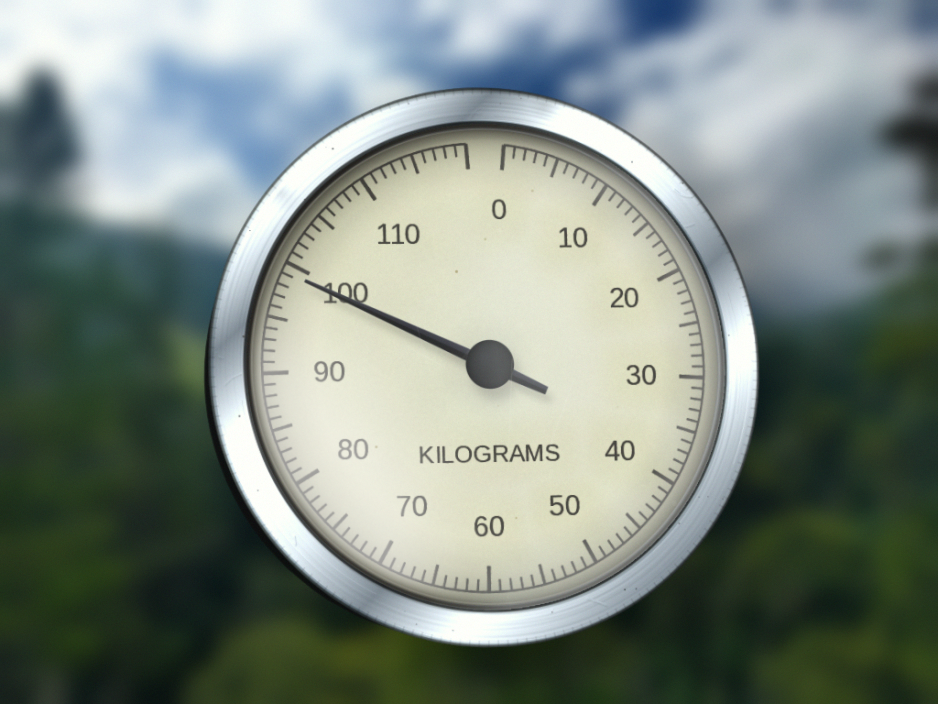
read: 99 kg
